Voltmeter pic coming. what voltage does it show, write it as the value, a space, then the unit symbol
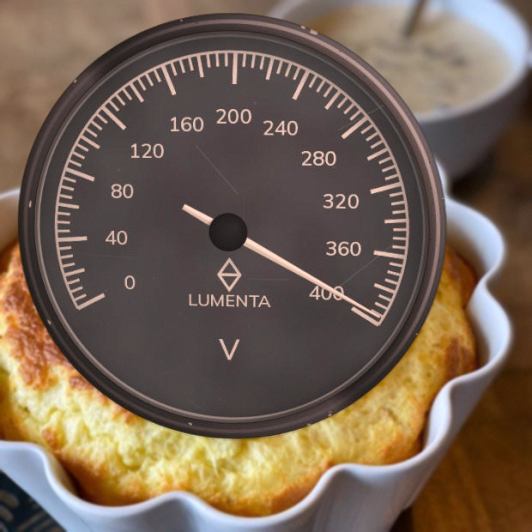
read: 395 V
